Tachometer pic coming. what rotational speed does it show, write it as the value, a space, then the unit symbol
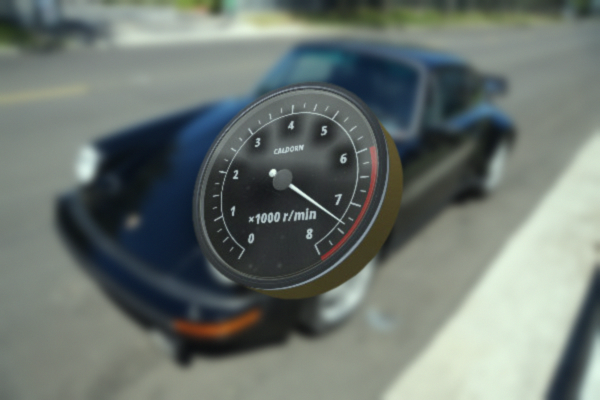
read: 7375 rpm
